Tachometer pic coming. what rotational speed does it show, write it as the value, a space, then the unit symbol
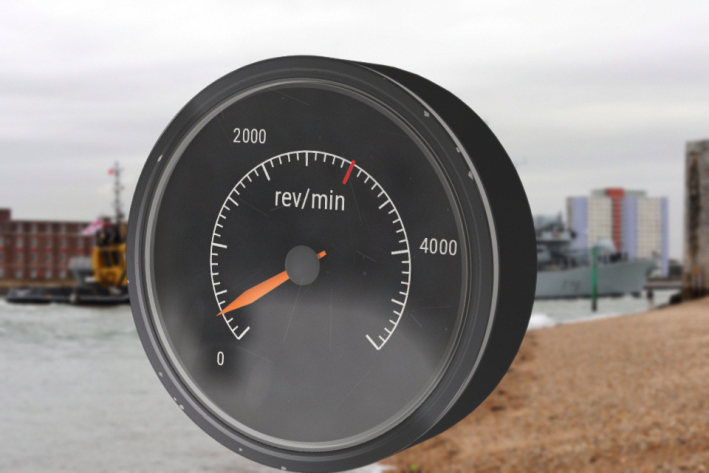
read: 300 rpm
